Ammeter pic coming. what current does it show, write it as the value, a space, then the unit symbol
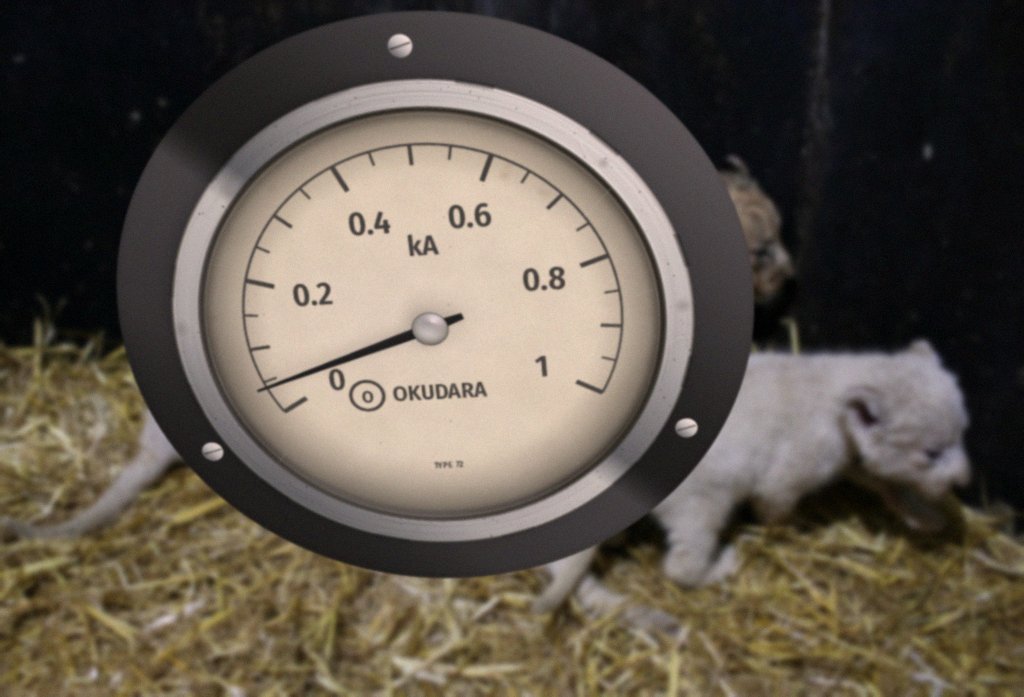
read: 0.05 kA
